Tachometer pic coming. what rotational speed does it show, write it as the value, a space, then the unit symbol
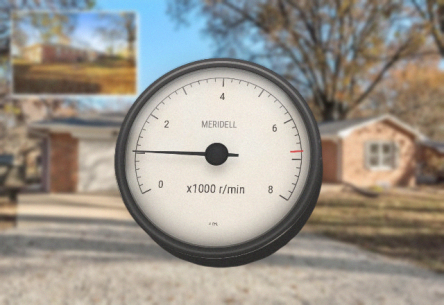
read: 1000 rpm
